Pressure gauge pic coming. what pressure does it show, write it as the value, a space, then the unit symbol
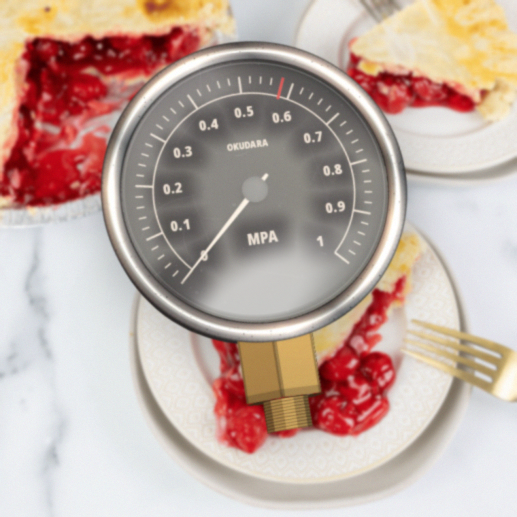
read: 0 MPa
